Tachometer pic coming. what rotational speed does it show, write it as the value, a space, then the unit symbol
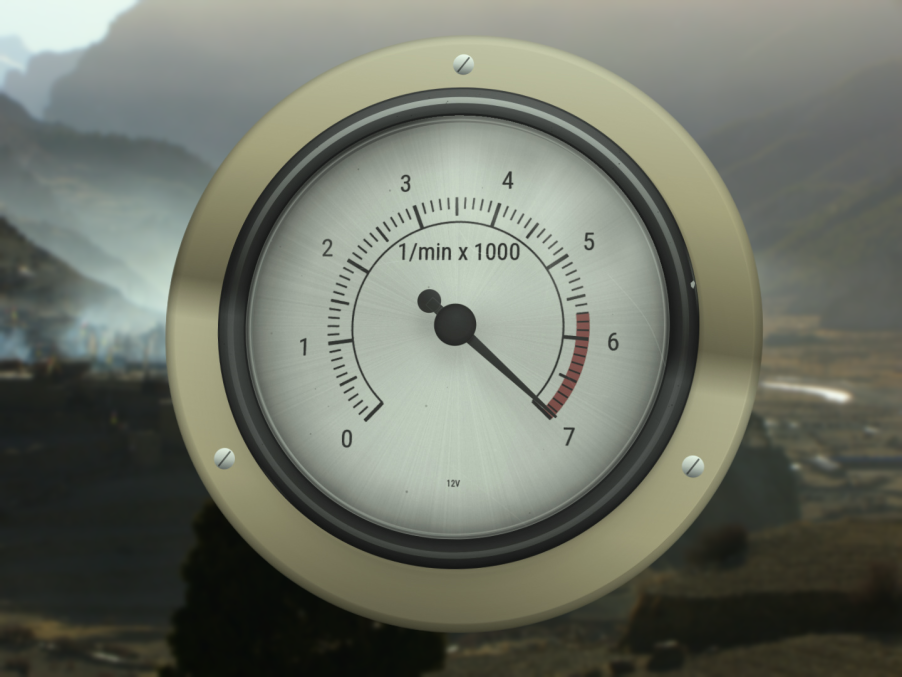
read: 6950 rpm
